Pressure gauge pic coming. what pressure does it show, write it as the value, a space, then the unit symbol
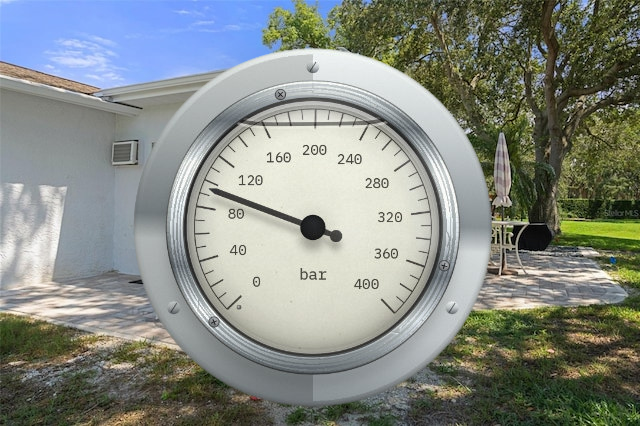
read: 95 bar
